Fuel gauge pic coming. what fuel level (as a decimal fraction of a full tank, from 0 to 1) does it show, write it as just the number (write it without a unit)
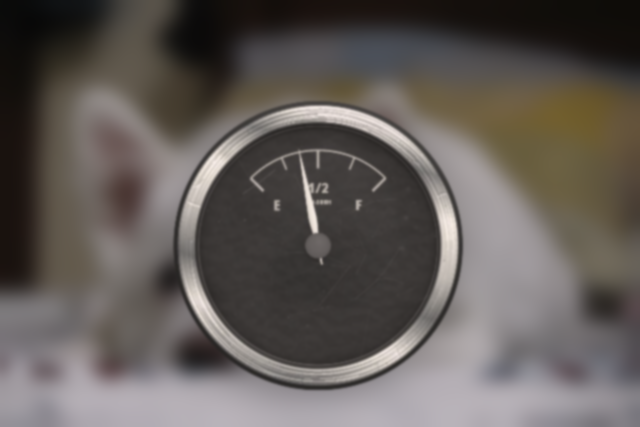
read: 0.375
